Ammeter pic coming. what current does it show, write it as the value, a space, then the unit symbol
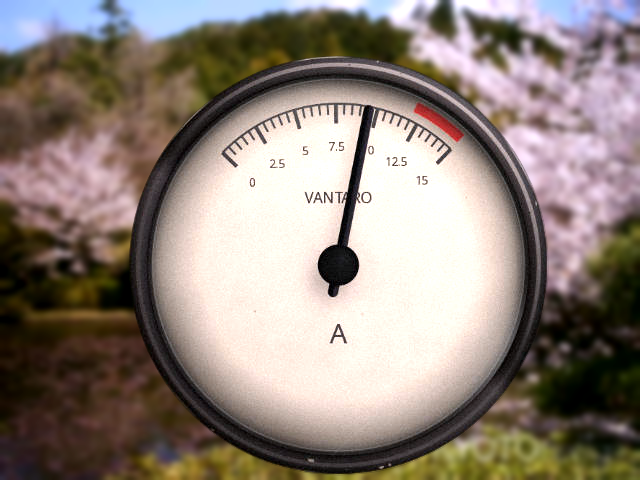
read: 9.5 A
